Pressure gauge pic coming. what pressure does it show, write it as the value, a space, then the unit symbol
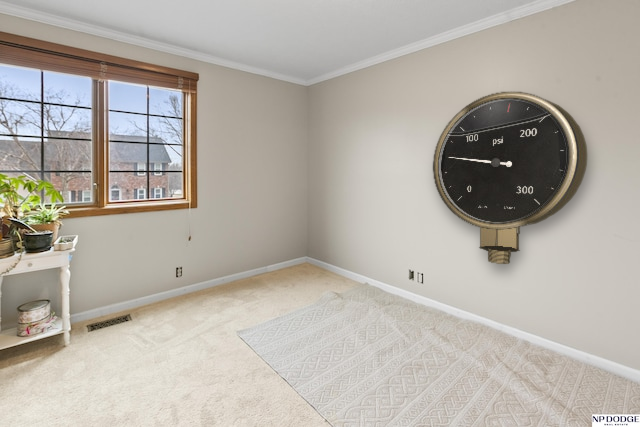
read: 60 psi
